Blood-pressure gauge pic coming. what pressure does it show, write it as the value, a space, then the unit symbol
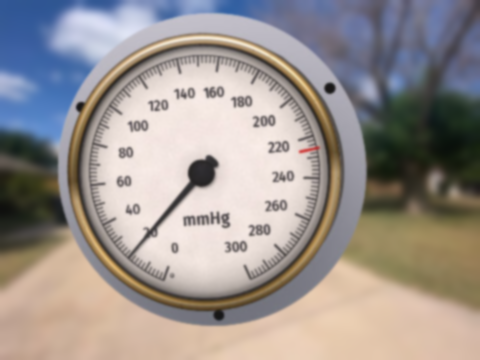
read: 20 mmHg
